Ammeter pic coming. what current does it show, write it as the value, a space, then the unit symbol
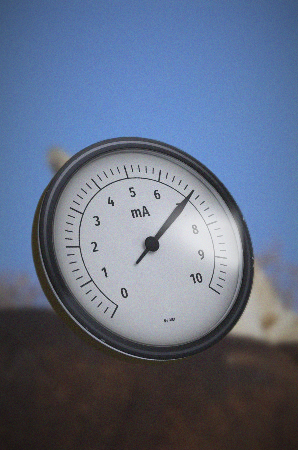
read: 7 mA
